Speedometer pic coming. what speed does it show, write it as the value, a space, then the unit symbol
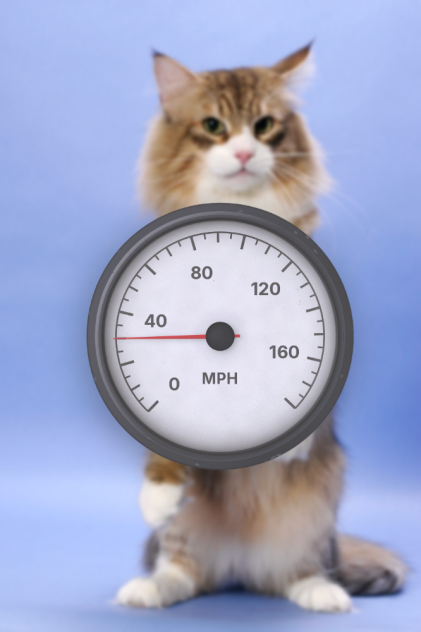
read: 30 mph
